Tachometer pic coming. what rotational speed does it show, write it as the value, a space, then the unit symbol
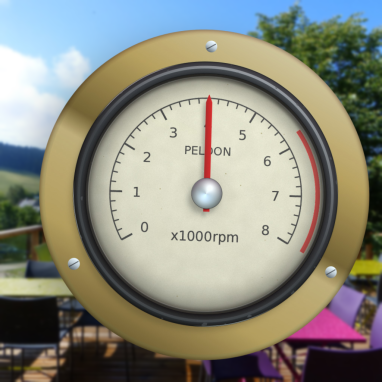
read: 4000 rpm
